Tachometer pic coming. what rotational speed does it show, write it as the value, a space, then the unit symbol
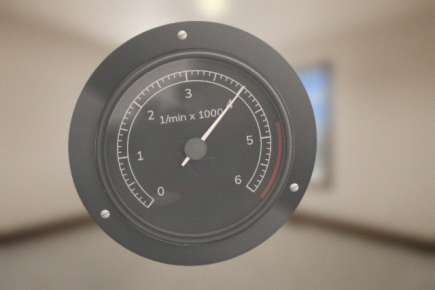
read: 4000 rpm
